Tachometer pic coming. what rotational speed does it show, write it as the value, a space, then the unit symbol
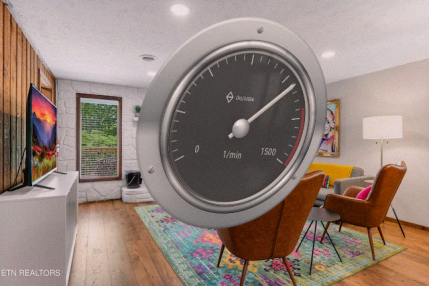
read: 1050 rpm
